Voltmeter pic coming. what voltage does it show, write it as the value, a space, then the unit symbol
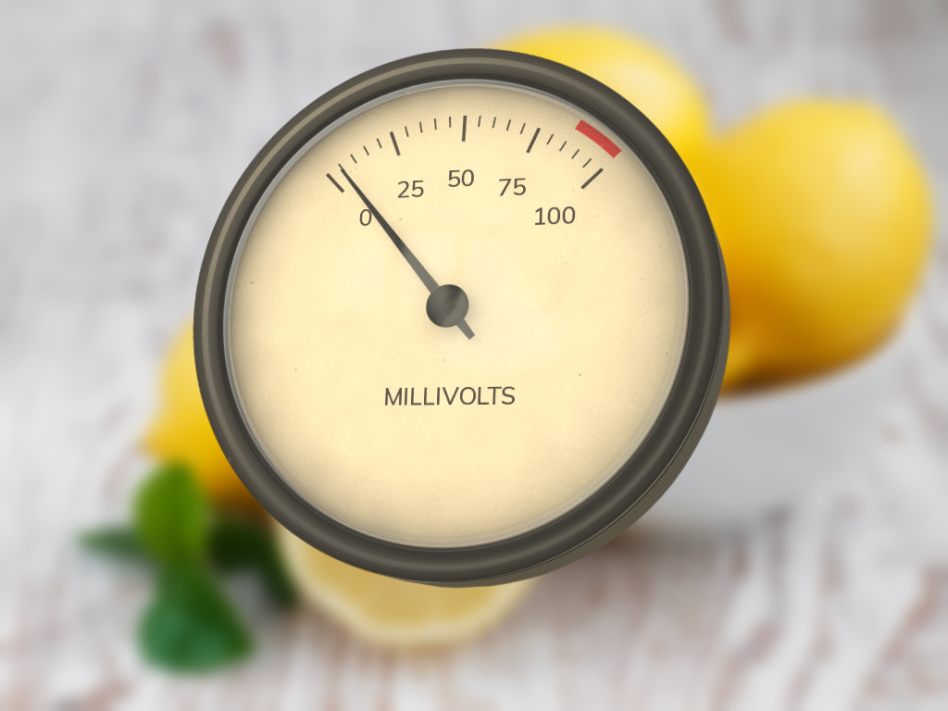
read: 5 mV
